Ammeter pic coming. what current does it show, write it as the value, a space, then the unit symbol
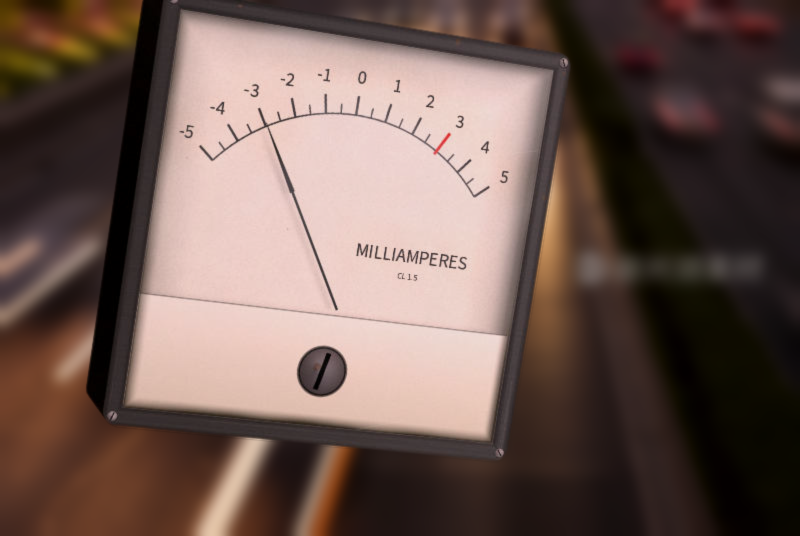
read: -3 mA
